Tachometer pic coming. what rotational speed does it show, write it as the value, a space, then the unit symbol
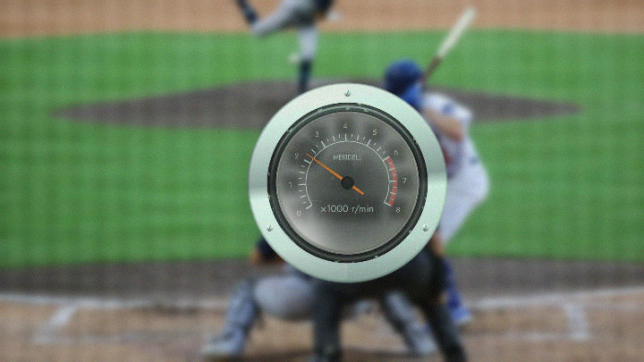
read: 2250 rpm
